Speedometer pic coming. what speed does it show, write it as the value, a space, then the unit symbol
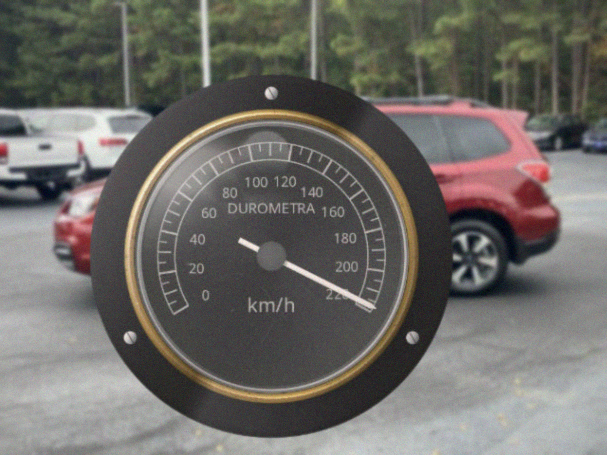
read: 217.5 km/h
